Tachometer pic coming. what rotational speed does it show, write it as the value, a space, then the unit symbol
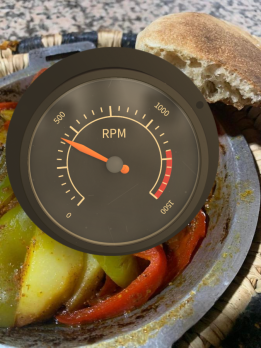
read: 425 rpm
